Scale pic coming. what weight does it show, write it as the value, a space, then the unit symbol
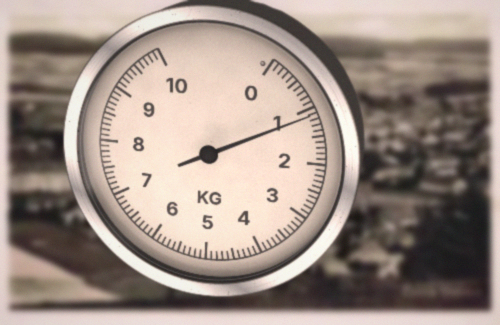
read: 1.1 kg
